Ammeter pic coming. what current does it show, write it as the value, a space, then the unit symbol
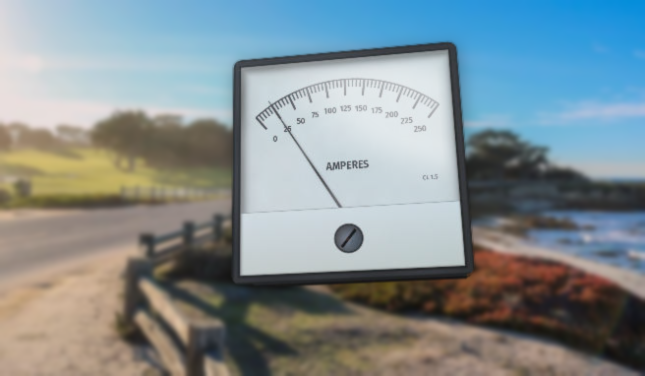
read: 25 A
